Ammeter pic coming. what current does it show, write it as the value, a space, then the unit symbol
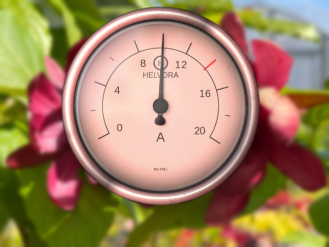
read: 10 A
